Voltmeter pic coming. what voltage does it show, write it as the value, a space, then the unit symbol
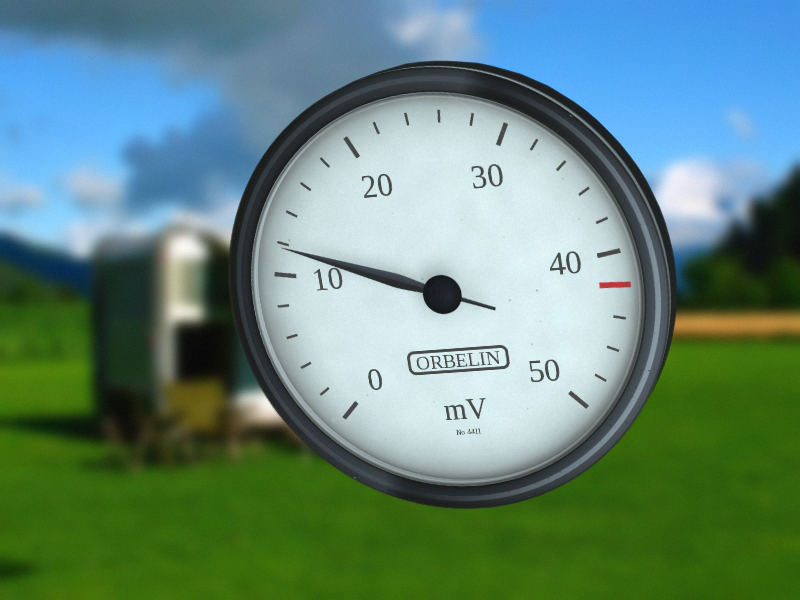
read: 12 mV
